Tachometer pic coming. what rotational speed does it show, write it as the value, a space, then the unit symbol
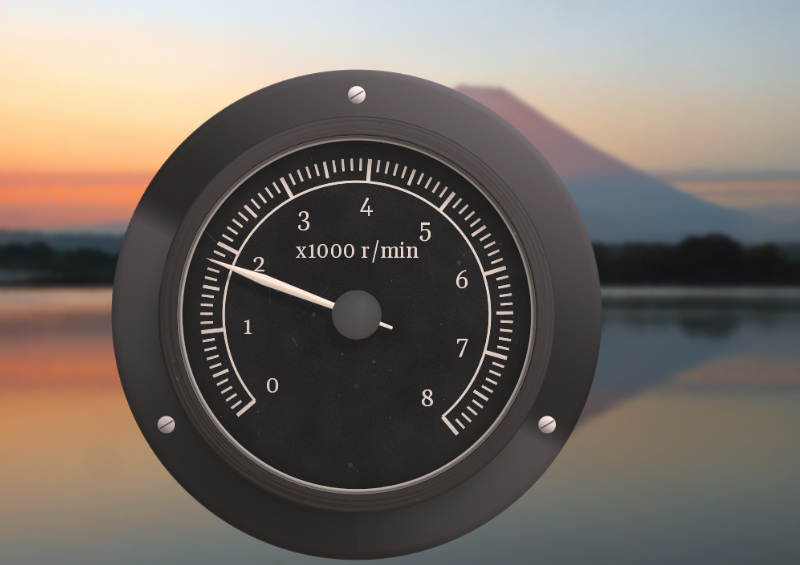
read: 1800 rpm
